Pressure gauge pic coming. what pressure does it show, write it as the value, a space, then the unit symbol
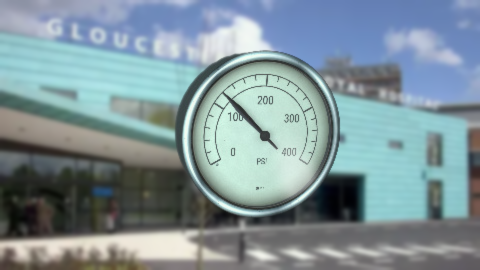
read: 120 psi
